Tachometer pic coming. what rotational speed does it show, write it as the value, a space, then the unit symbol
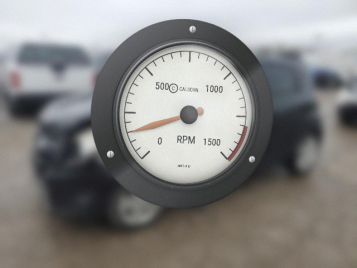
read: 150 rpm
